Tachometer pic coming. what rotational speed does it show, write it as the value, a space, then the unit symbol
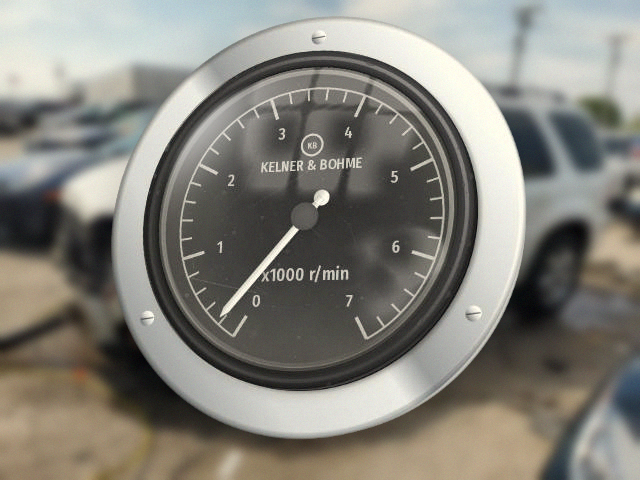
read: 200 rpm
